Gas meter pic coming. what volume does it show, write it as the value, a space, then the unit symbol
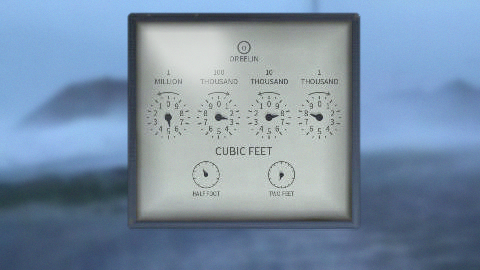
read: 527800 ft³
